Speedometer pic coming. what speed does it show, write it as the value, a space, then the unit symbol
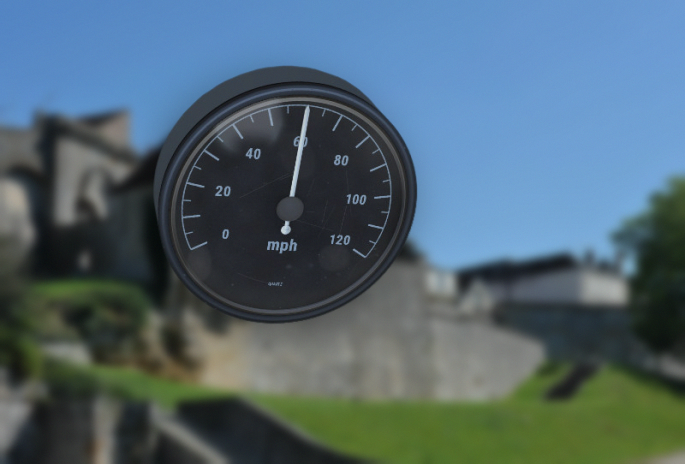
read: 60 mph
